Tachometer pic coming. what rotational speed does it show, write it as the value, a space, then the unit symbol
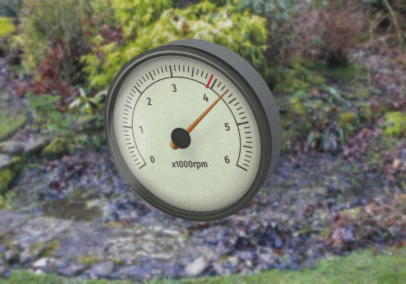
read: 4300 rpm
